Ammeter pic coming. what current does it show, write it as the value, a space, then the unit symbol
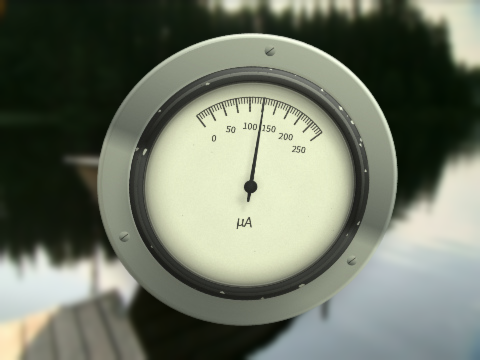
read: 125 µA
